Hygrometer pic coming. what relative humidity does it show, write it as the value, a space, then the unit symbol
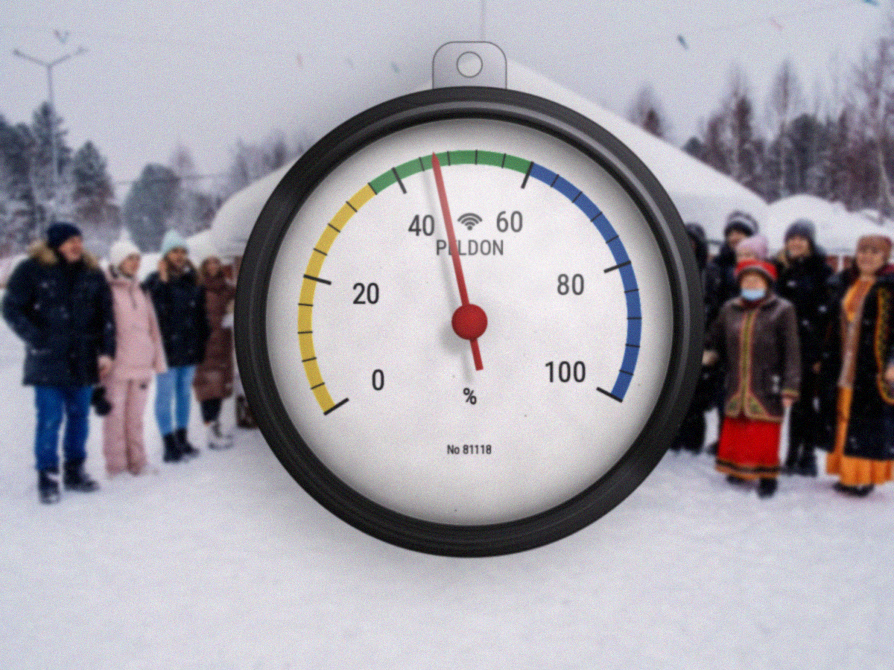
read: 46 %
